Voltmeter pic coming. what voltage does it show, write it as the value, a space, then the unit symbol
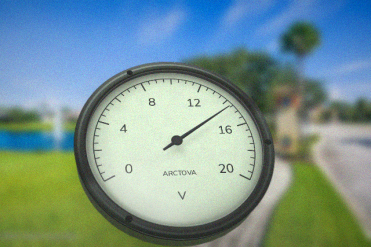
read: 14.5 V
